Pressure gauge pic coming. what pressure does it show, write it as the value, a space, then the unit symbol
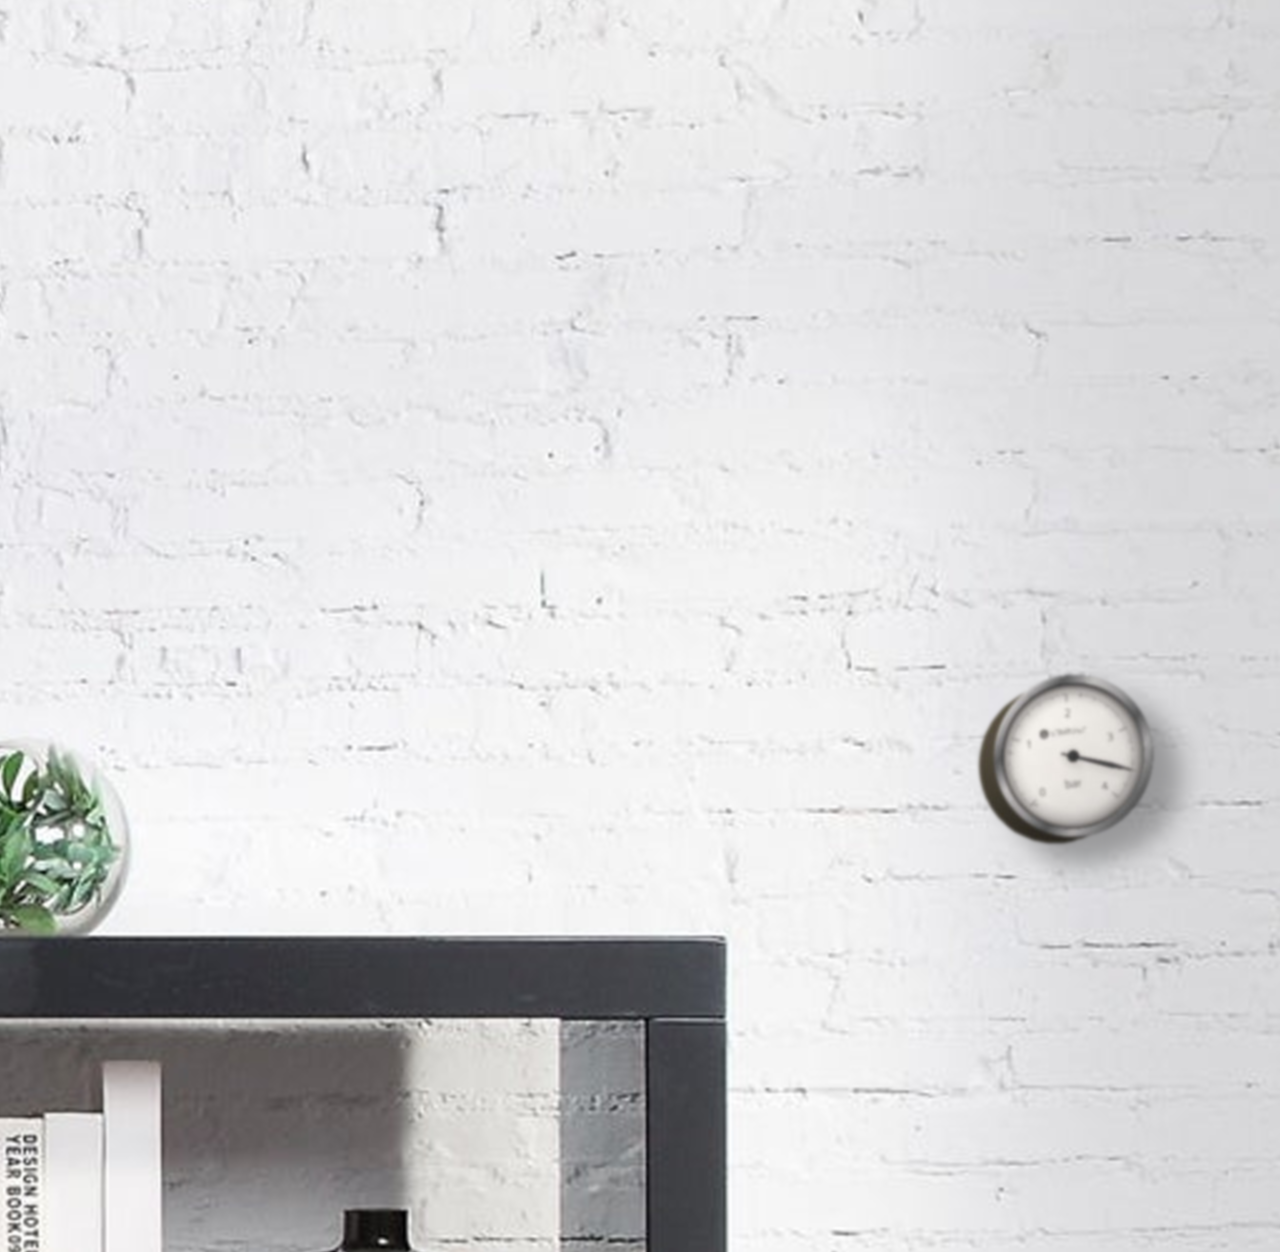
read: 3.6 bar
